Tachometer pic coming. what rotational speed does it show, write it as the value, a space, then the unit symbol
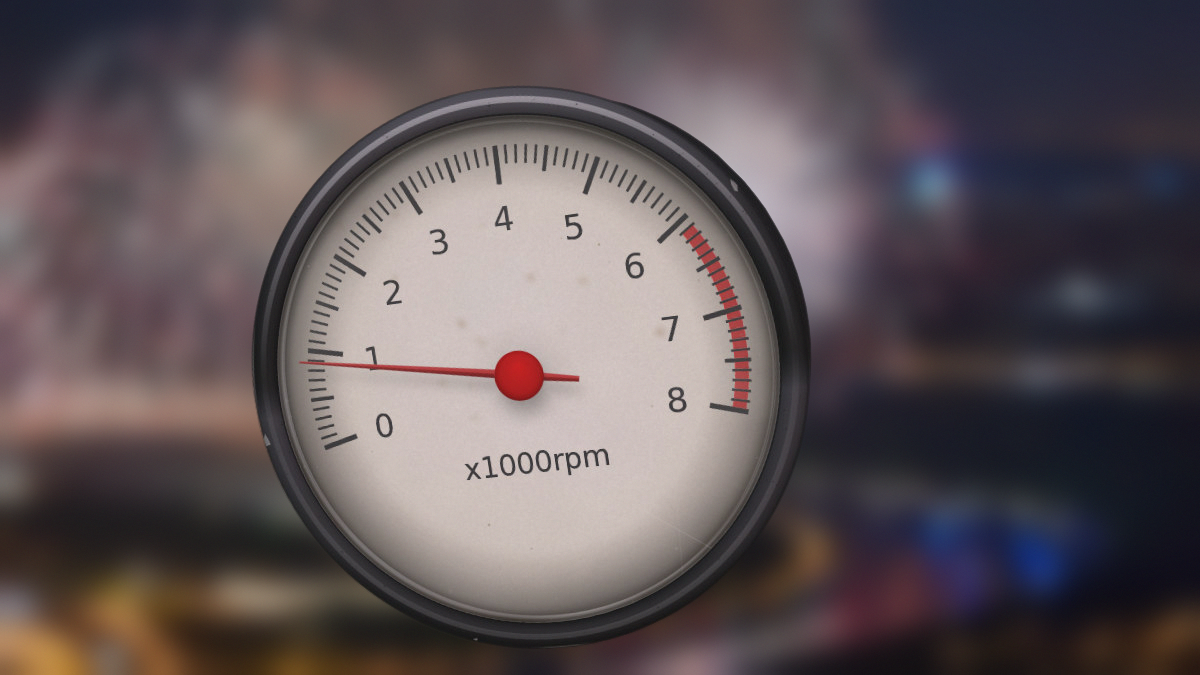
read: 900 rpm
